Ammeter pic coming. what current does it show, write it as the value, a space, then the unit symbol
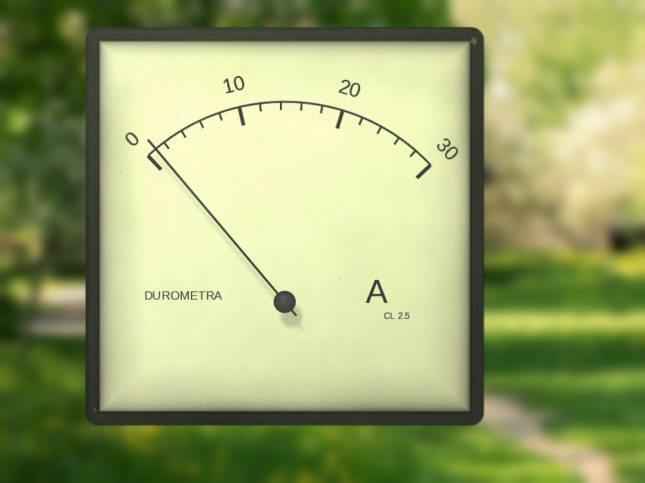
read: 1 A
